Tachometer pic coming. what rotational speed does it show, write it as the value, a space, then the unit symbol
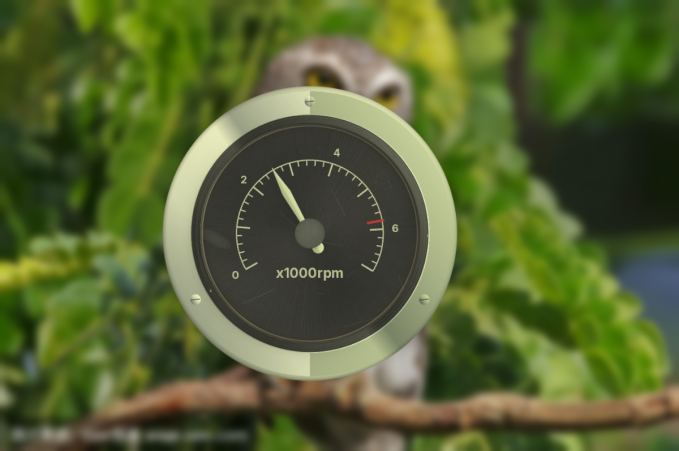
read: 2600 rpm
